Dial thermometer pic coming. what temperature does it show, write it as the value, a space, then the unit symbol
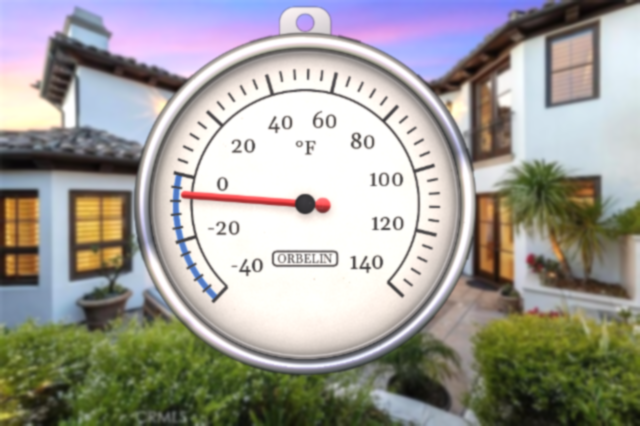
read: -6 °F
